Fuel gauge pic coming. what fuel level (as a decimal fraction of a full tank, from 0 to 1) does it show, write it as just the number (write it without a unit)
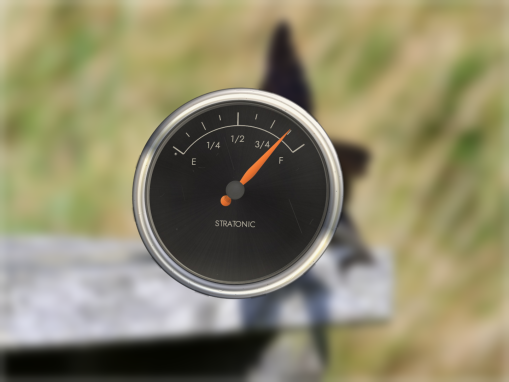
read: 0.875
